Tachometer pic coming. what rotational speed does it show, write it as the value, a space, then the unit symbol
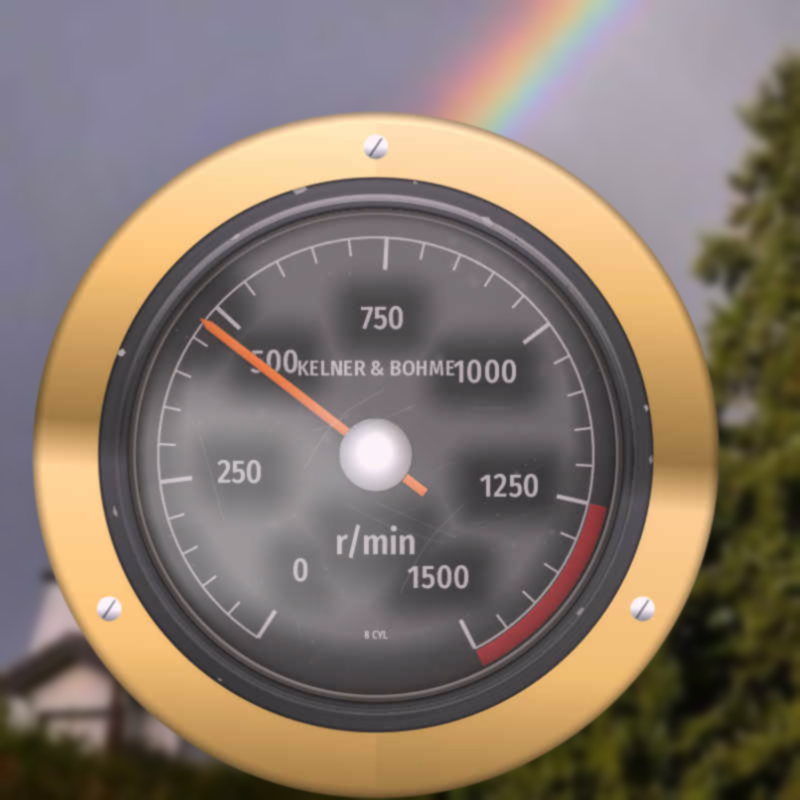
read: 475 rpm
